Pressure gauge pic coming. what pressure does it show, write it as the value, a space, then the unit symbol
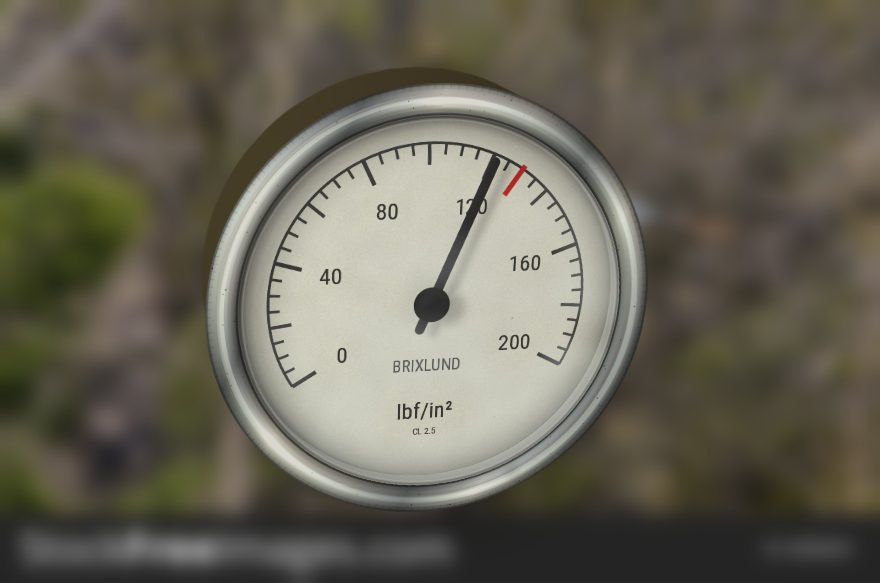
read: 120 psi
